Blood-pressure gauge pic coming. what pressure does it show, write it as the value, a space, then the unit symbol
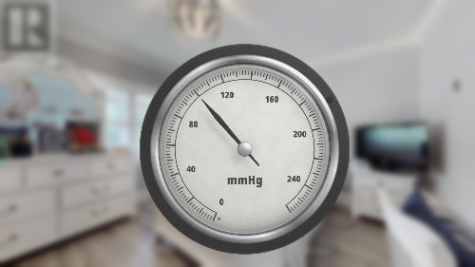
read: 100 mmHg
